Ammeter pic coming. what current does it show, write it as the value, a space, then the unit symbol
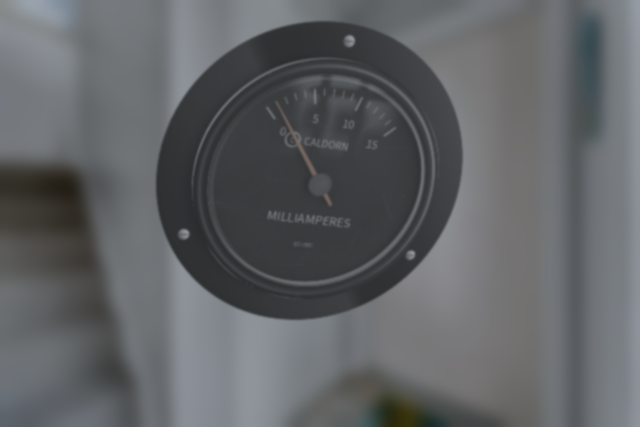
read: 1 mA
